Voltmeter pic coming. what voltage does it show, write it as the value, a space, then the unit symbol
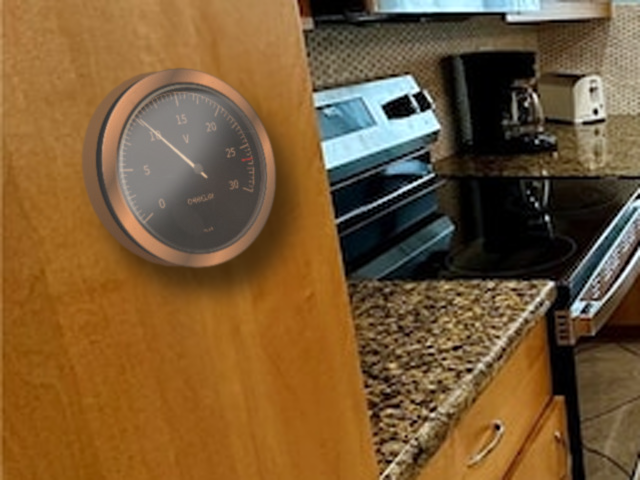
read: 10 V
